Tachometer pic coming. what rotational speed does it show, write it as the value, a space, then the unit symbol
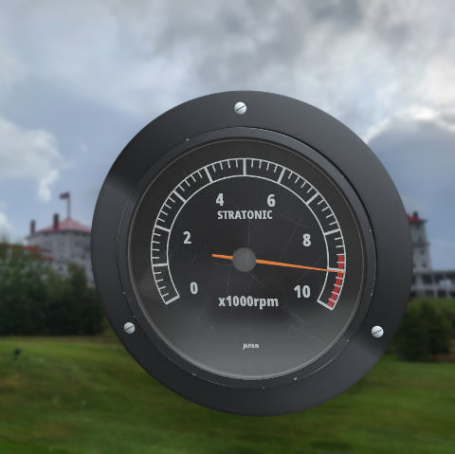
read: 9000 rpm
